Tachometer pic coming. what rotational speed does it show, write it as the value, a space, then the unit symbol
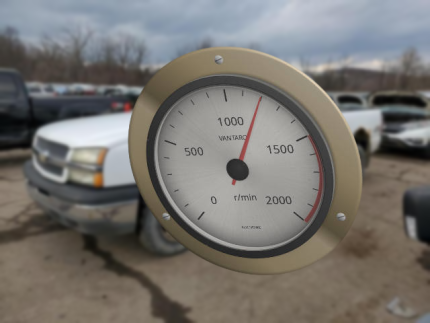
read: 1200 rpm
